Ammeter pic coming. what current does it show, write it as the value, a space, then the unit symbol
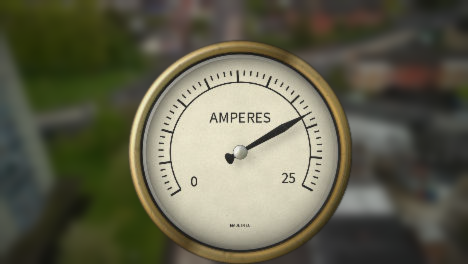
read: 19 A
